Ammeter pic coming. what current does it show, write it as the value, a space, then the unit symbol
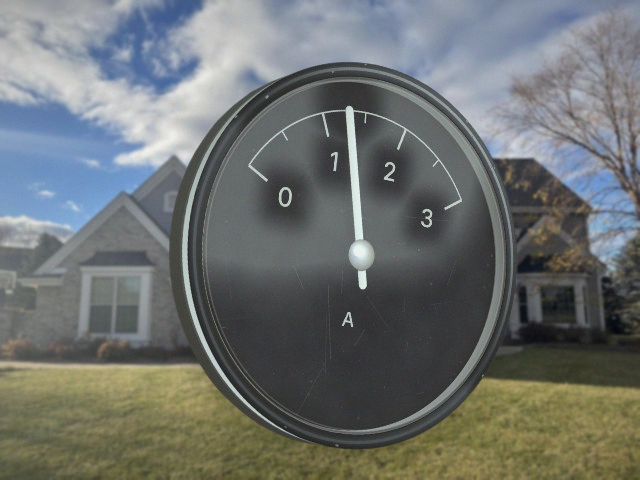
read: 1.25 A
